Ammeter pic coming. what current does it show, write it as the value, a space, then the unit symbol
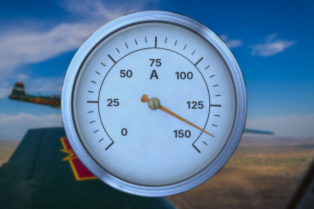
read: 140 A
